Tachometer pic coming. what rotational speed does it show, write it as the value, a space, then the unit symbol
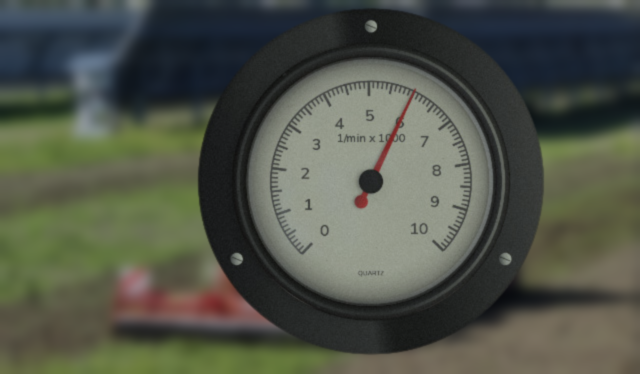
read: 6000 rpm
